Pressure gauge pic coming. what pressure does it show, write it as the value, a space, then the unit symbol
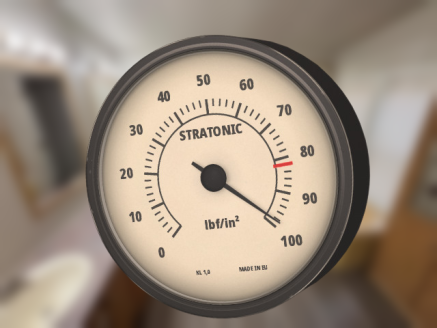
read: 98 psi
